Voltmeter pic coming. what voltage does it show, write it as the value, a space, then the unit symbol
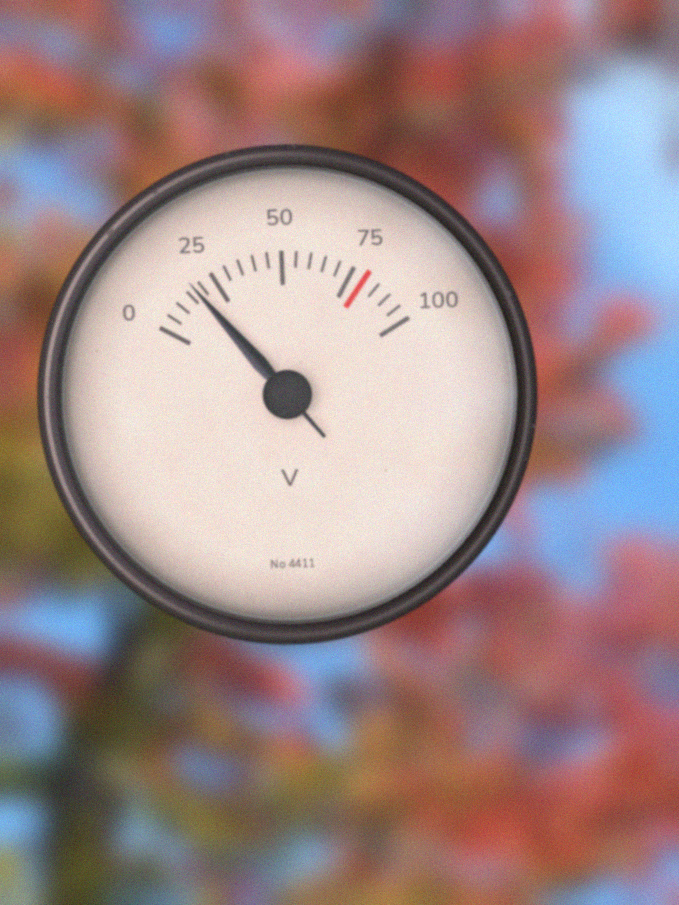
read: 17.5 V
